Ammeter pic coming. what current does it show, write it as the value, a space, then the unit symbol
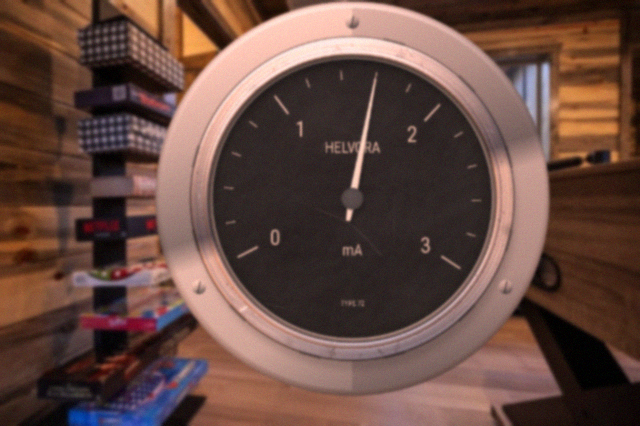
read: 1.6 mA
